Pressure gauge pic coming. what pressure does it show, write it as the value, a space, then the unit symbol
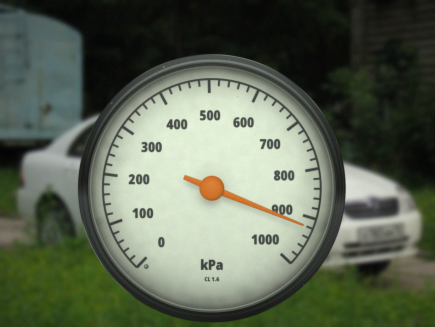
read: 920 kPa
